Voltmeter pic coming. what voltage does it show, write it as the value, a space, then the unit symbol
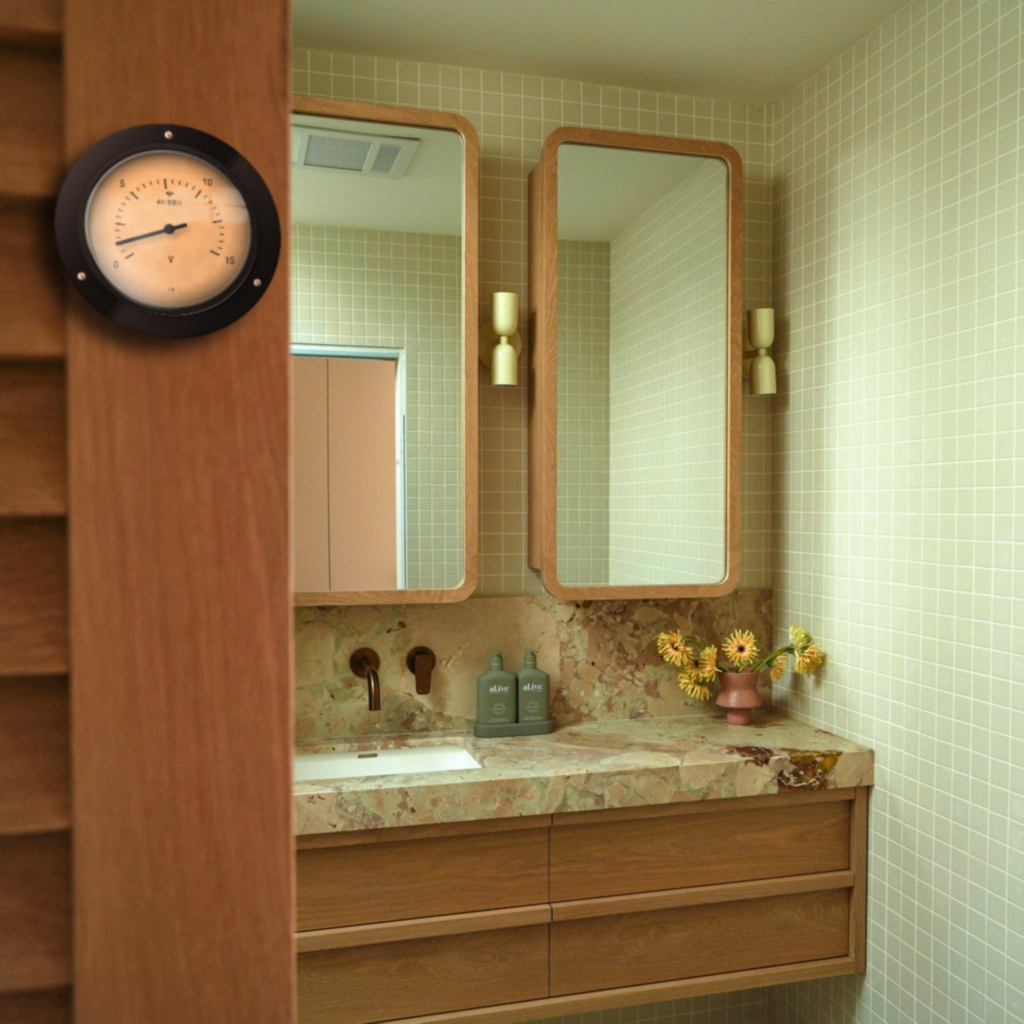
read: 1 V
